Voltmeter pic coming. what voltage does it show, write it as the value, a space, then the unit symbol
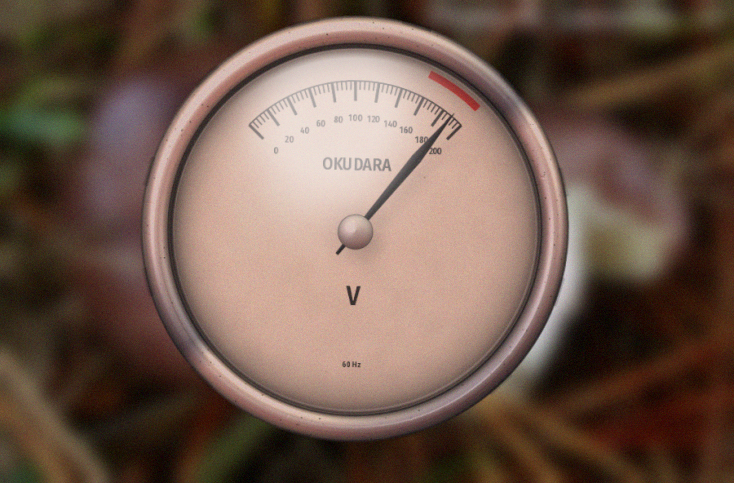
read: 188 V
